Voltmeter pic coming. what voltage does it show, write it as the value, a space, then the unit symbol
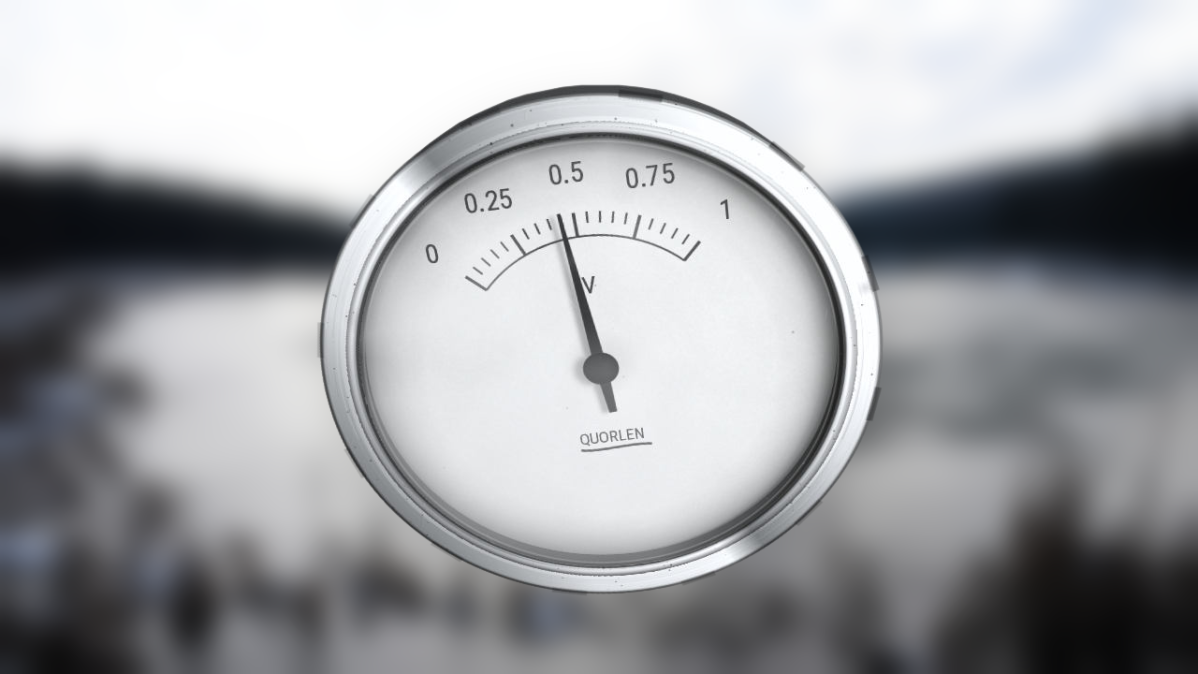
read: 0.45 V
